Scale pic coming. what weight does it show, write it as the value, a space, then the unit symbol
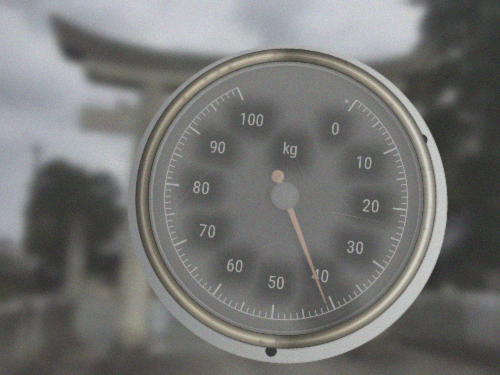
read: 41 kg
